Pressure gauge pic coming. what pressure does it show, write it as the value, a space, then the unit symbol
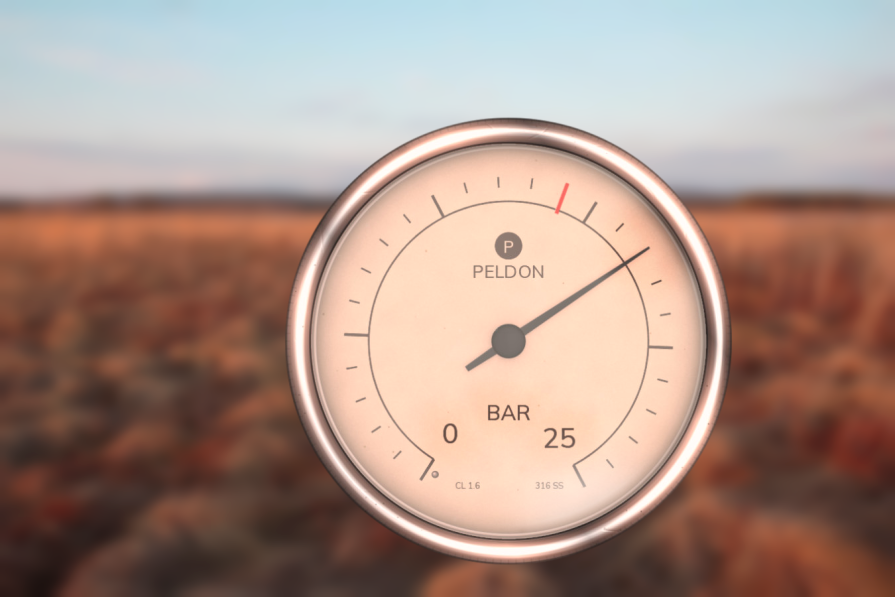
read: 17 bar
